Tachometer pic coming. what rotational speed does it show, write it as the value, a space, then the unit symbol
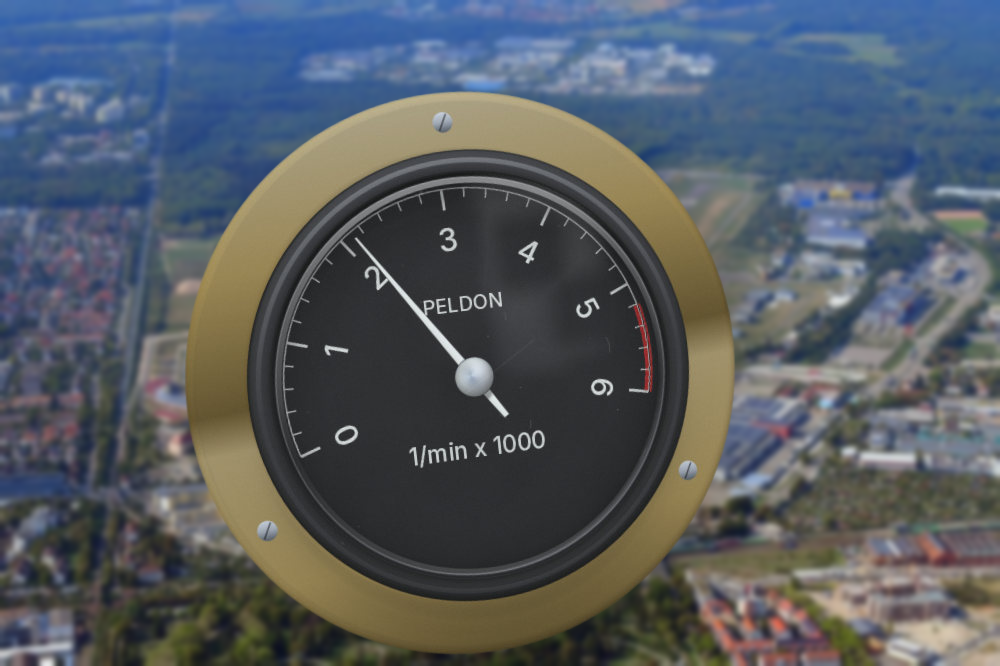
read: 2100 rpm
